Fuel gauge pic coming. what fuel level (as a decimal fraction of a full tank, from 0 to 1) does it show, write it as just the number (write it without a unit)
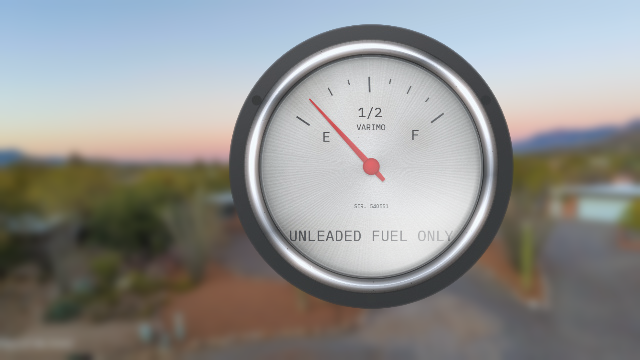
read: 0.125
